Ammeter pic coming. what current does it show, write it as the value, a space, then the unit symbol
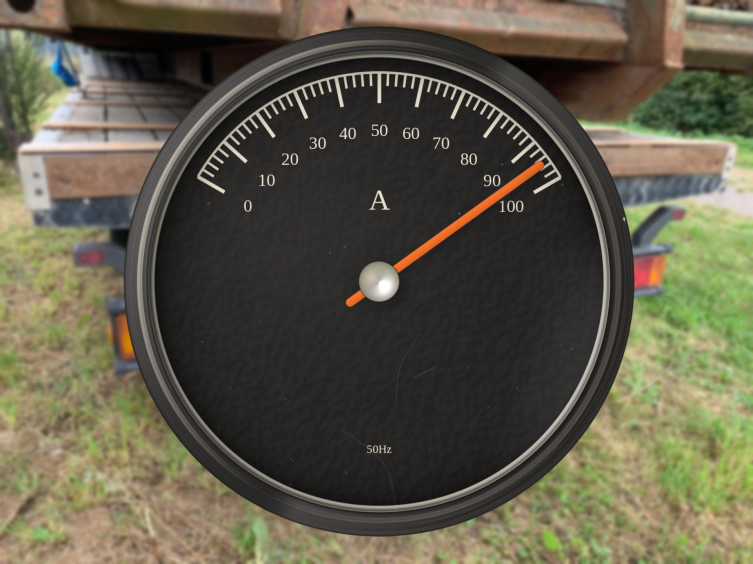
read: 95 A
